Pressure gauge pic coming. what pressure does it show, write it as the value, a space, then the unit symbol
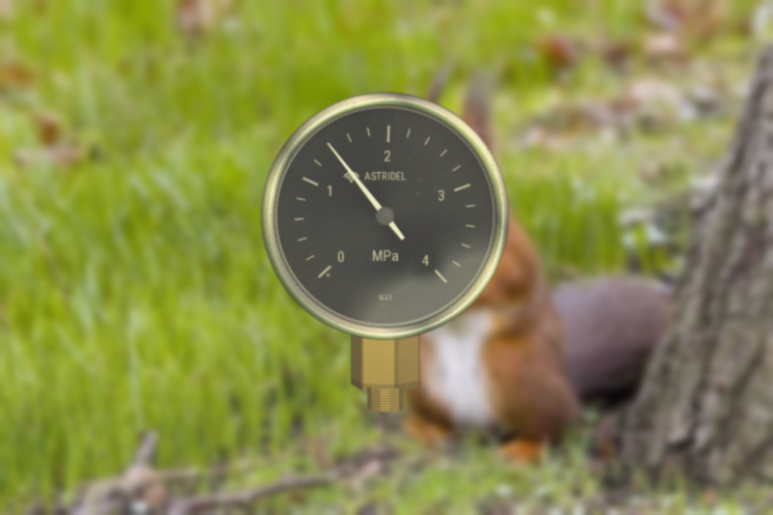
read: 1.4 MPa
